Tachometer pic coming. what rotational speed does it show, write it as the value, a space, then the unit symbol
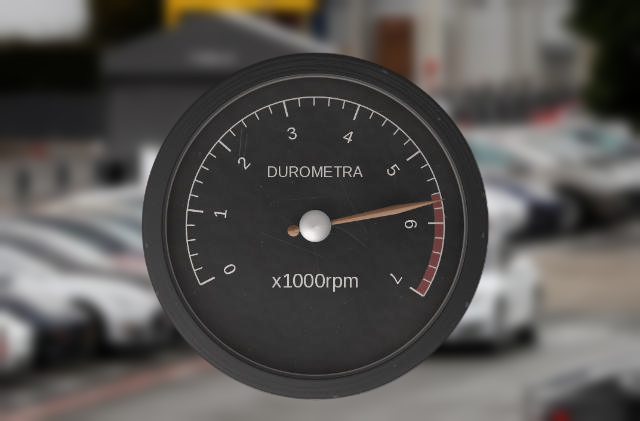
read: 5700 rpm
